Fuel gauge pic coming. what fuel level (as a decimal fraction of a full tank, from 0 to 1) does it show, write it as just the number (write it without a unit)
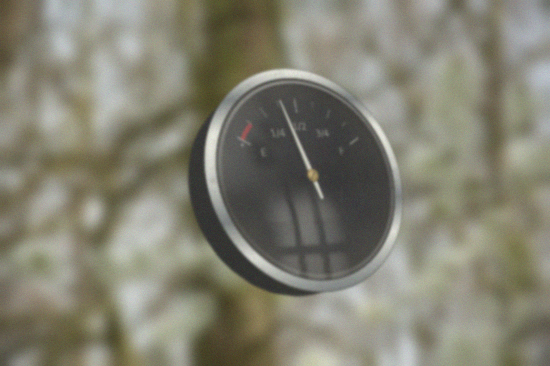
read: 0.375
